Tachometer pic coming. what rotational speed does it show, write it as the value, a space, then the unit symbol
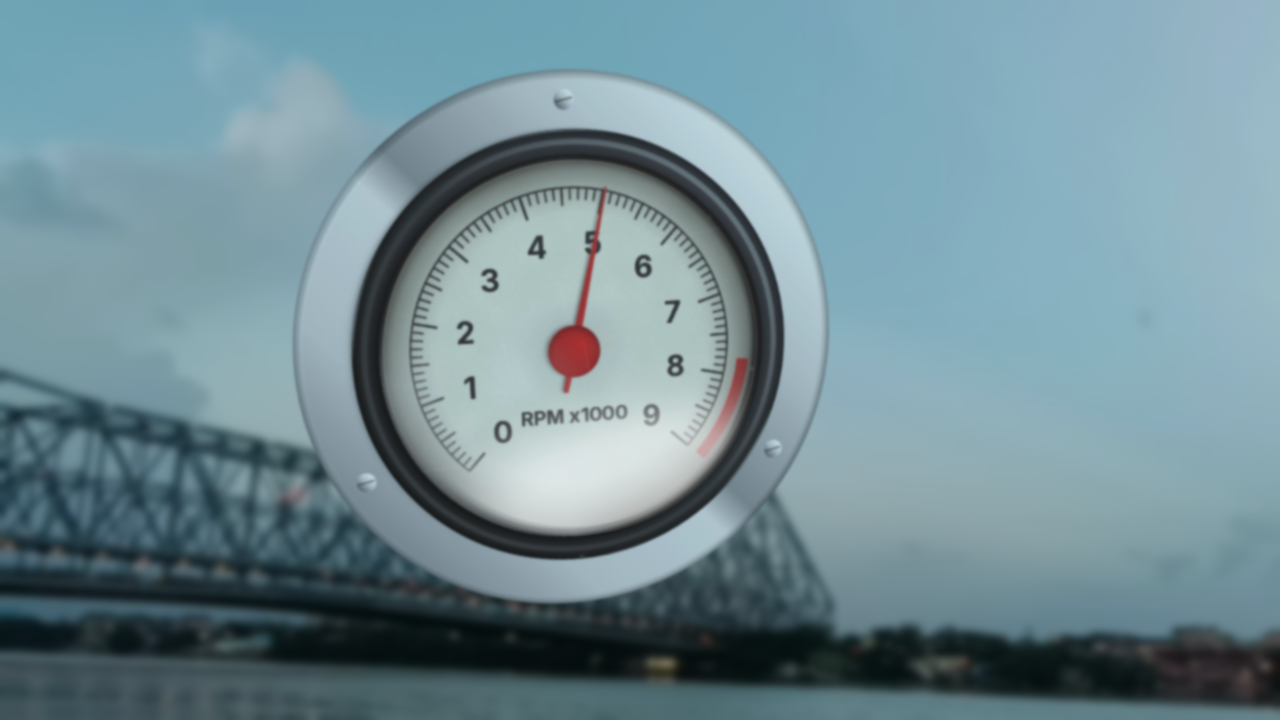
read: 5000 rpm
